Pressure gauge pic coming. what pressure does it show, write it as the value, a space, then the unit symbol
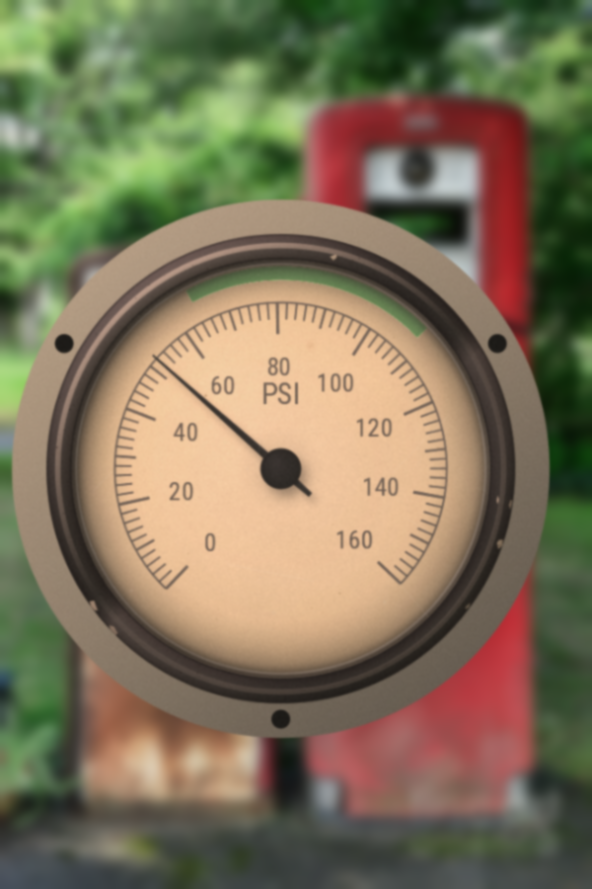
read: 52 psi
